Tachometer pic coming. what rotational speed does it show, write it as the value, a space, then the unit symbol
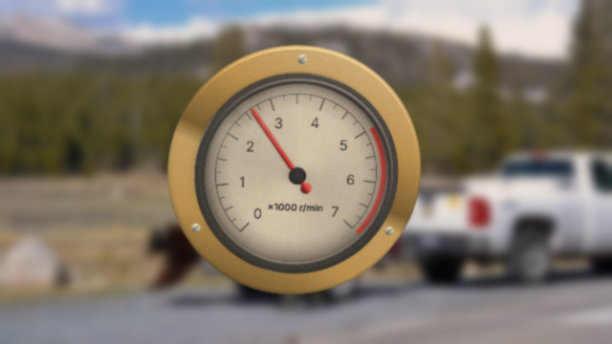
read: 2625 rpm
